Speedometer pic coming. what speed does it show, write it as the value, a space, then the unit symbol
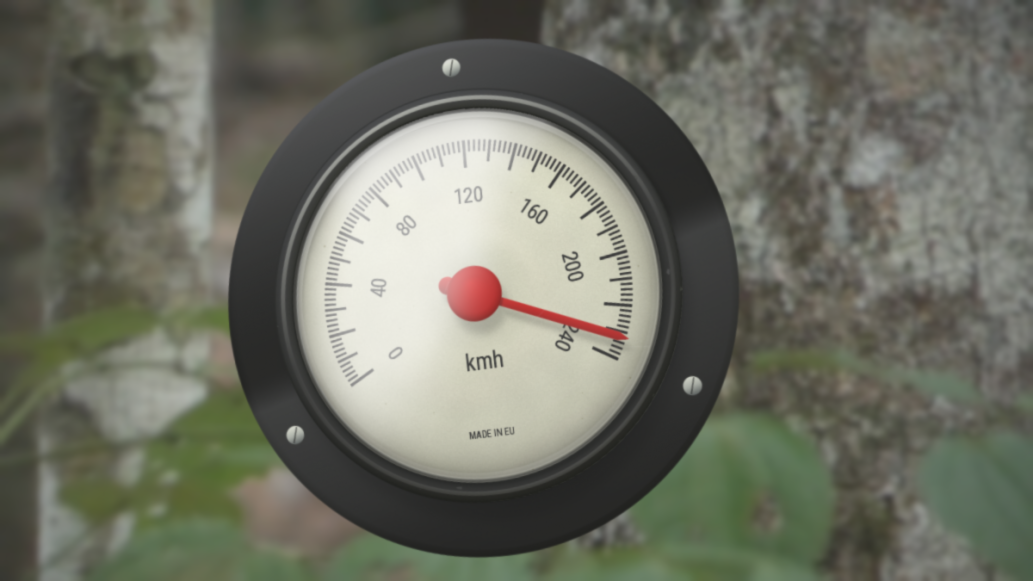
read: 232 km/h
